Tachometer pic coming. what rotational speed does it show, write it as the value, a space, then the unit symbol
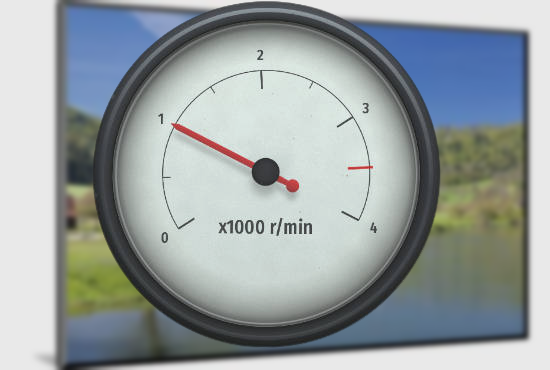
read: 1000 rpm
